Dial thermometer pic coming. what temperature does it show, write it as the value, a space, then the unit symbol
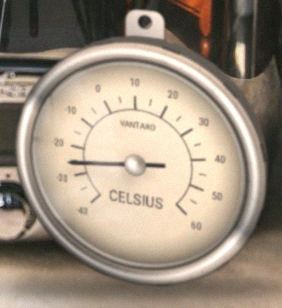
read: -25 °C
